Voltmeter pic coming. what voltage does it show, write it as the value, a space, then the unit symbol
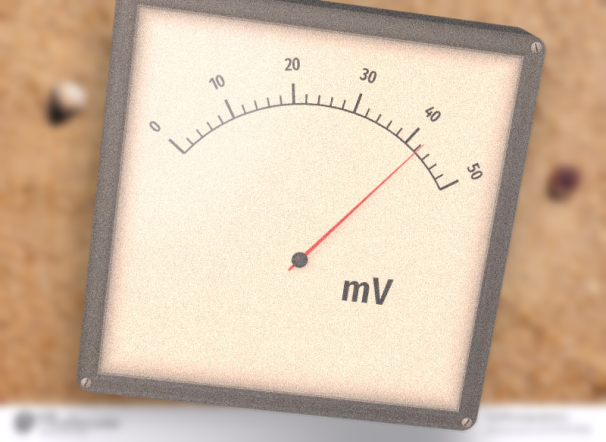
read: 42 mV
